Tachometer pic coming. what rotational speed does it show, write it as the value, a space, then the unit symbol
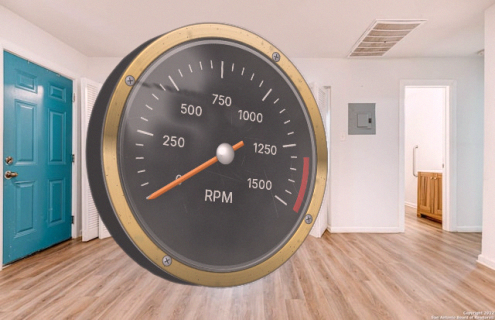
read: 0 rpm
